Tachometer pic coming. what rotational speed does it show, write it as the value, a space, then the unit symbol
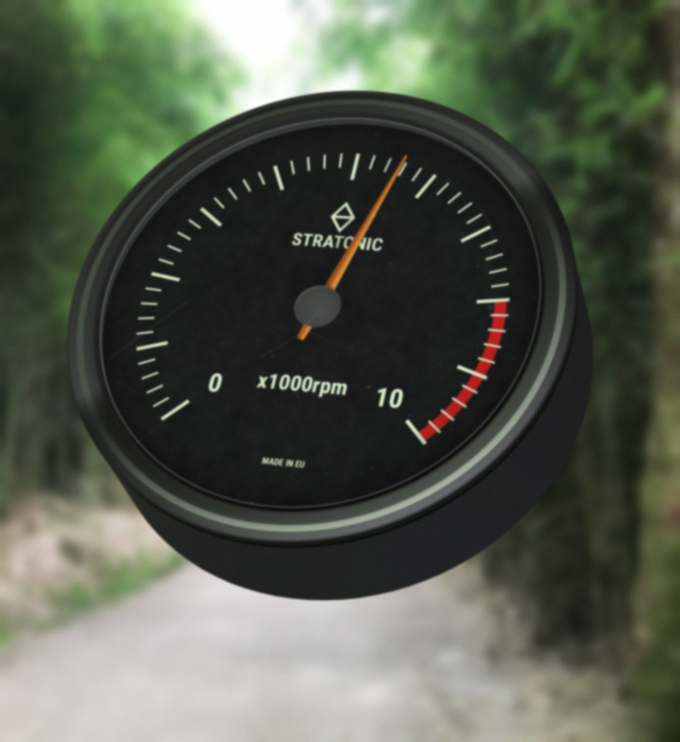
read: 5600 rpm
